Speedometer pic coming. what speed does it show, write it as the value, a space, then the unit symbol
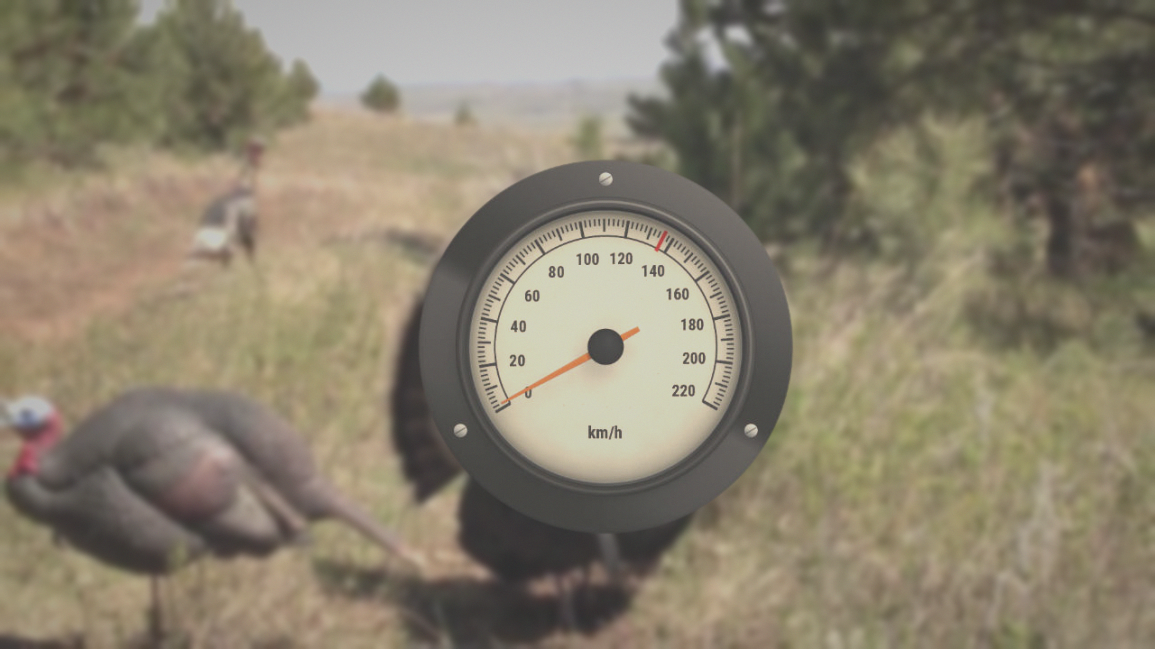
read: 2 km/h
